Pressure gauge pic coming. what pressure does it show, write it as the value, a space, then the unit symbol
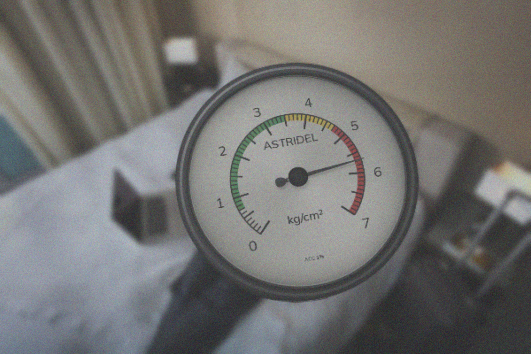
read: 5.7 kg/cm²
